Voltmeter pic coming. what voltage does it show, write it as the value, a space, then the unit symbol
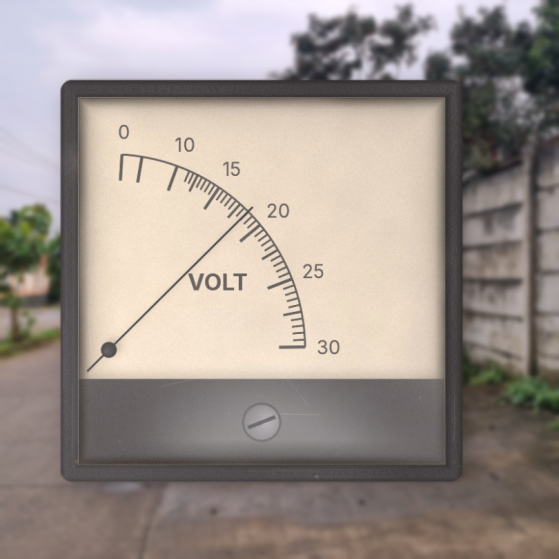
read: 18.5 V
